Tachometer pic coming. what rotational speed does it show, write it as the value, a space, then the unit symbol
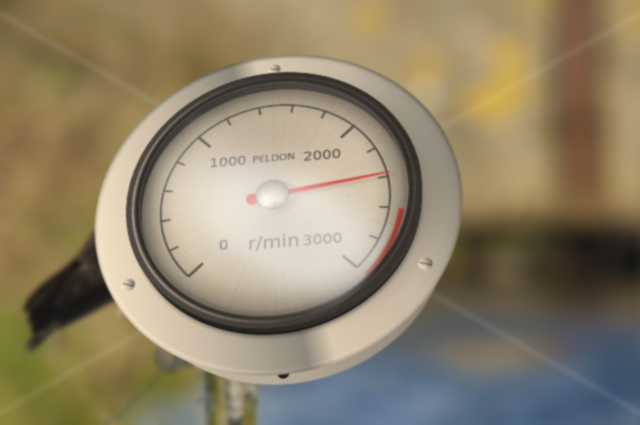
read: 2400 rpm
